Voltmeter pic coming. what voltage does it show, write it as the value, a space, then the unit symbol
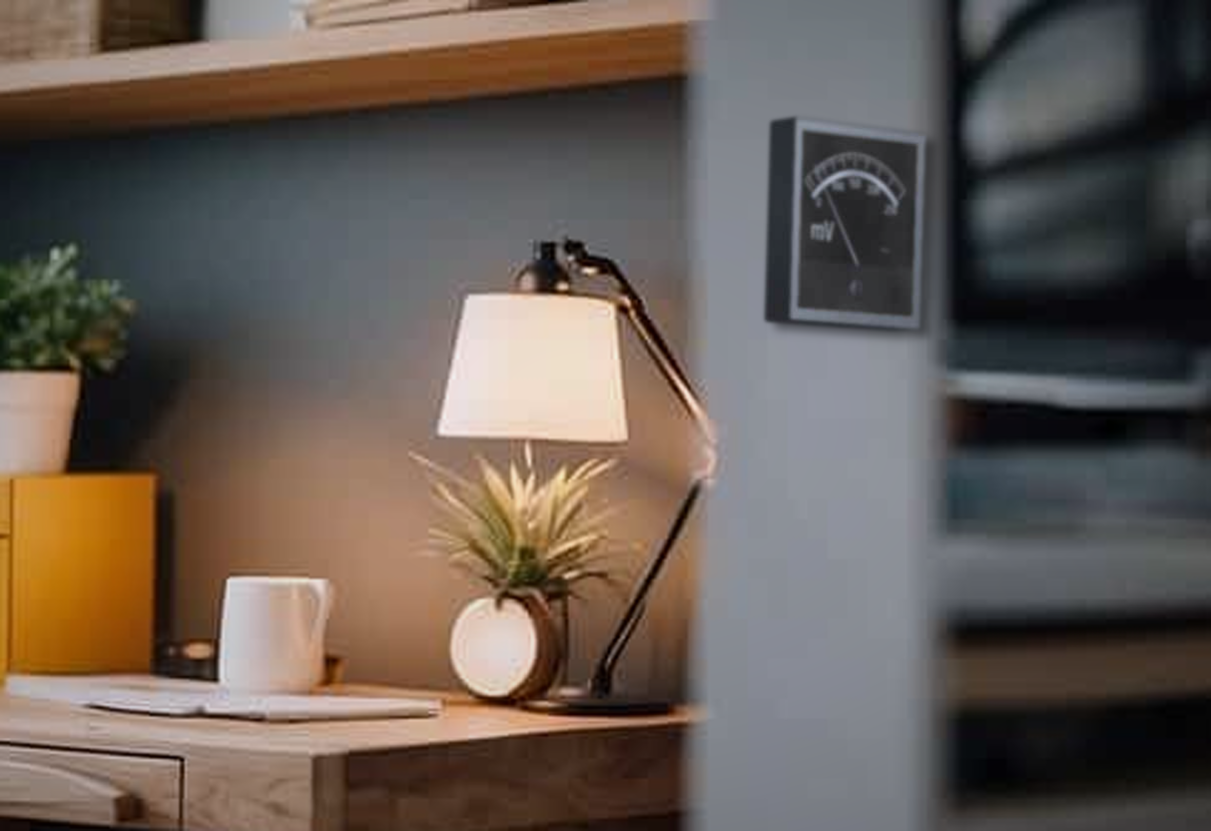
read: 50 mV
